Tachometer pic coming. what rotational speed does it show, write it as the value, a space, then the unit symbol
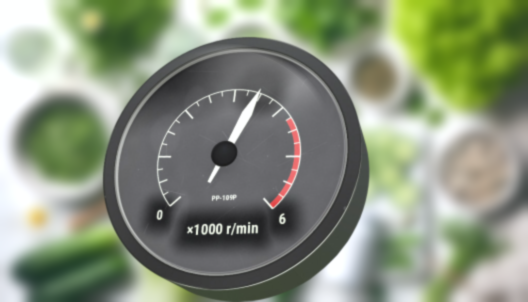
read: 3500 rpm
